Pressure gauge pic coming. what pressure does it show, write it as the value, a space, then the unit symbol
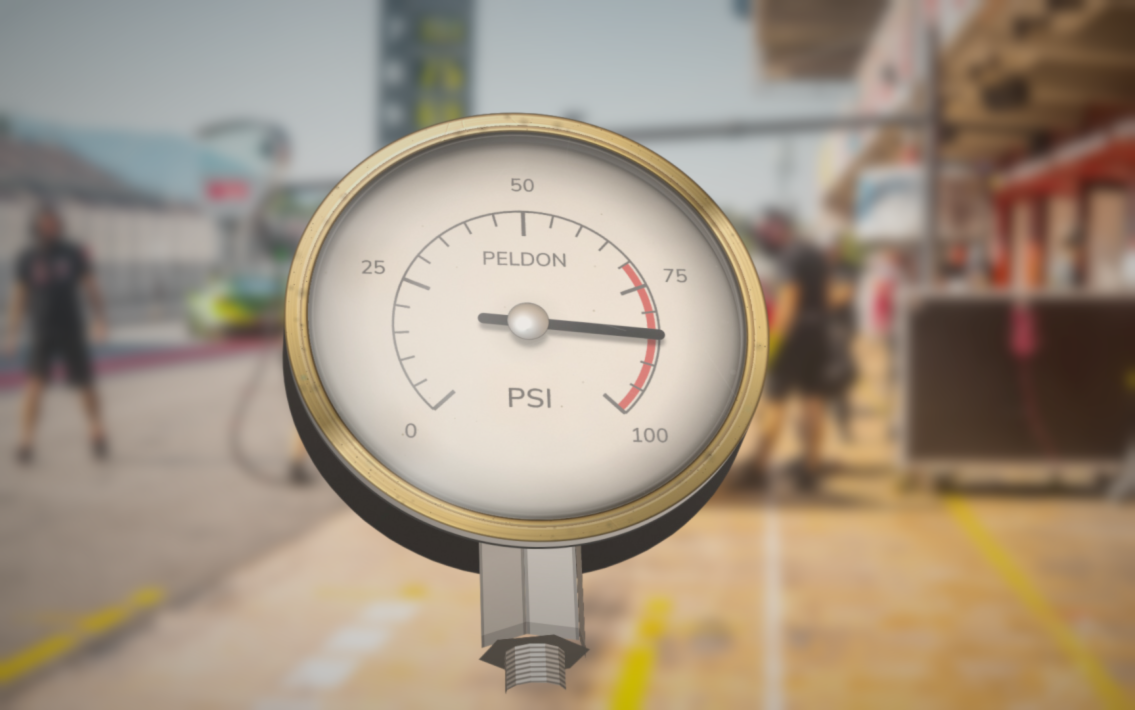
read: 85 psi
